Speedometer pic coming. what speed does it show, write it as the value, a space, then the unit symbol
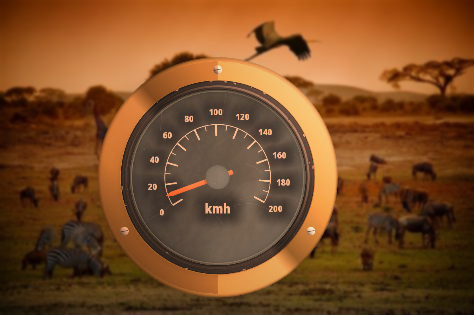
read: 10 km/h
